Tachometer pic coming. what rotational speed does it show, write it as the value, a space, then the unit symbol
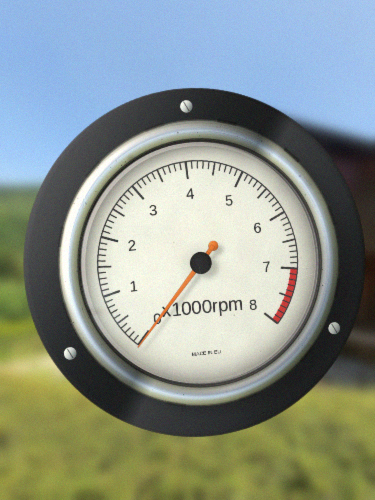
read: 0 rpm
